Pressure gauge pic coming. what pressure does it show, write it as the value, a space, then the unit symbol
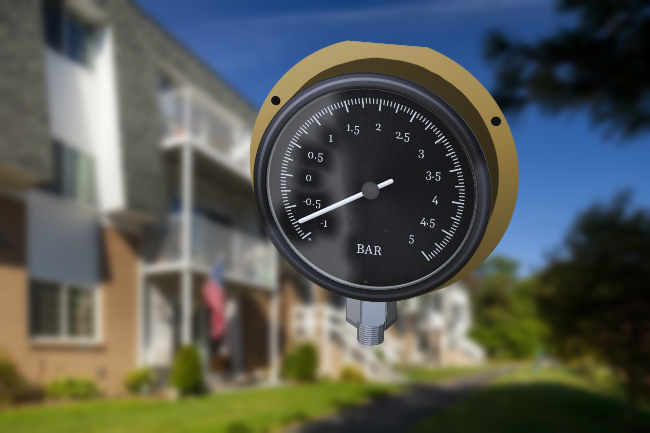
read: -0.75 bar
